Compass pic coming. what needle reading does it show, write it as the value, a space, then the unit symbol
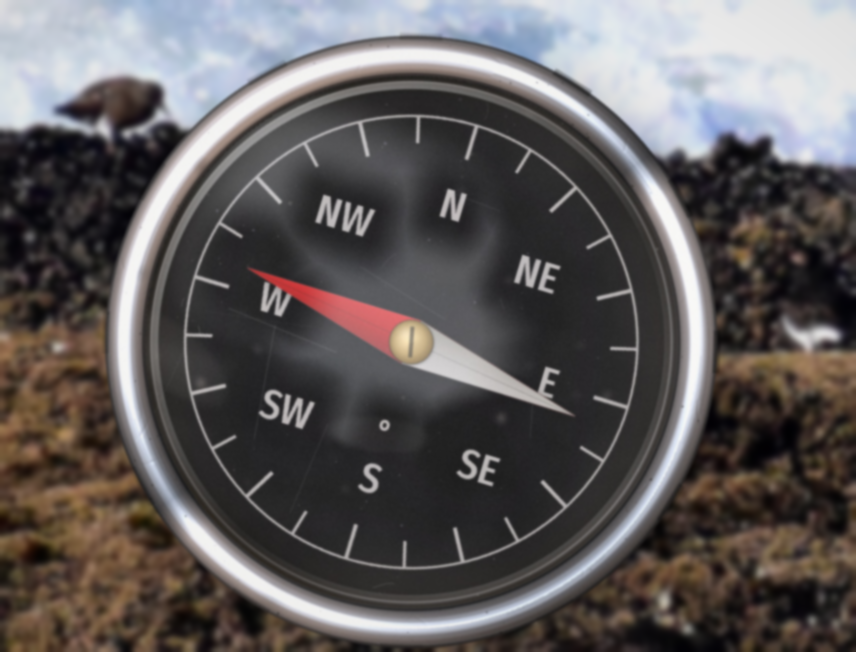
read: 277.5 °
